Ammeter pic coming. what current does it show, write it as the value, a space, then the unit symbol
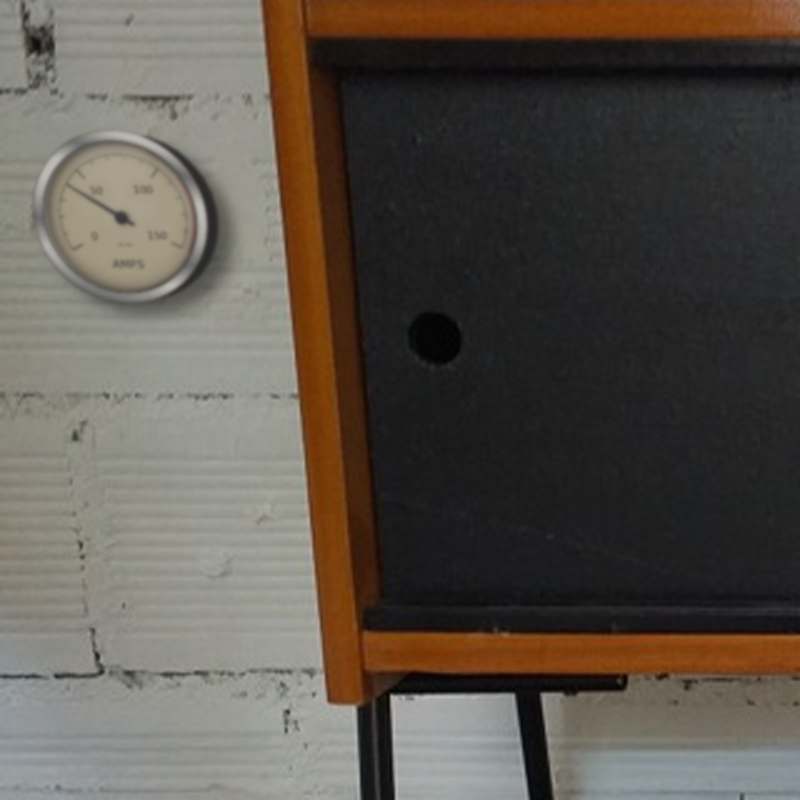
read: 40 A
